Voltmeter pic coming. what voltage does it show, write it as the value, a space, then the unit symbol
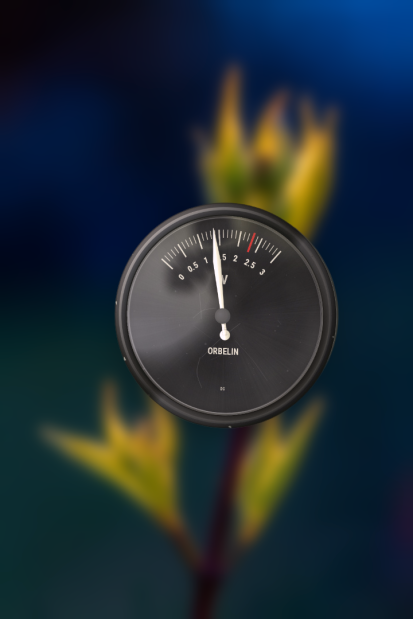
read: 1.4 V
